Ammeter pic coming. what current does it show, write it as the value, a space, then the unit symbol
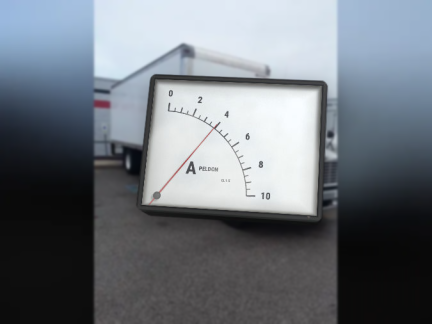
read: 4 A
